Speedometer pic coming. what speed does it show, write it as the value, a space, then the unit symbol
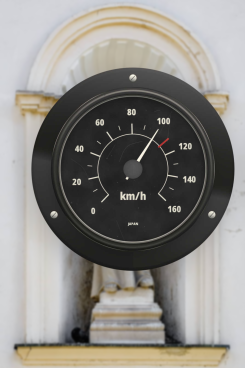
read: 100 km/h
